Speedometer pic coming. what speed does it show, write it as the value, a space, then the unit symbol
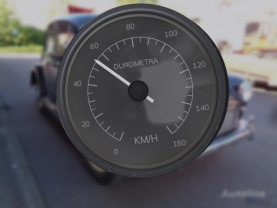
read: 55 km/h
